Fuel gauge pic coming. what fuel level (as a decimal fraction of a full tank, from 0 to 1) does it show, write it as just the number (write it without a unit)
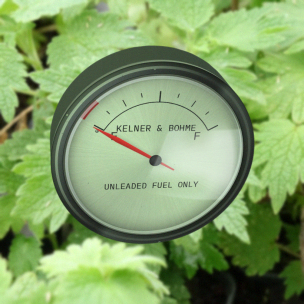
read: 0
